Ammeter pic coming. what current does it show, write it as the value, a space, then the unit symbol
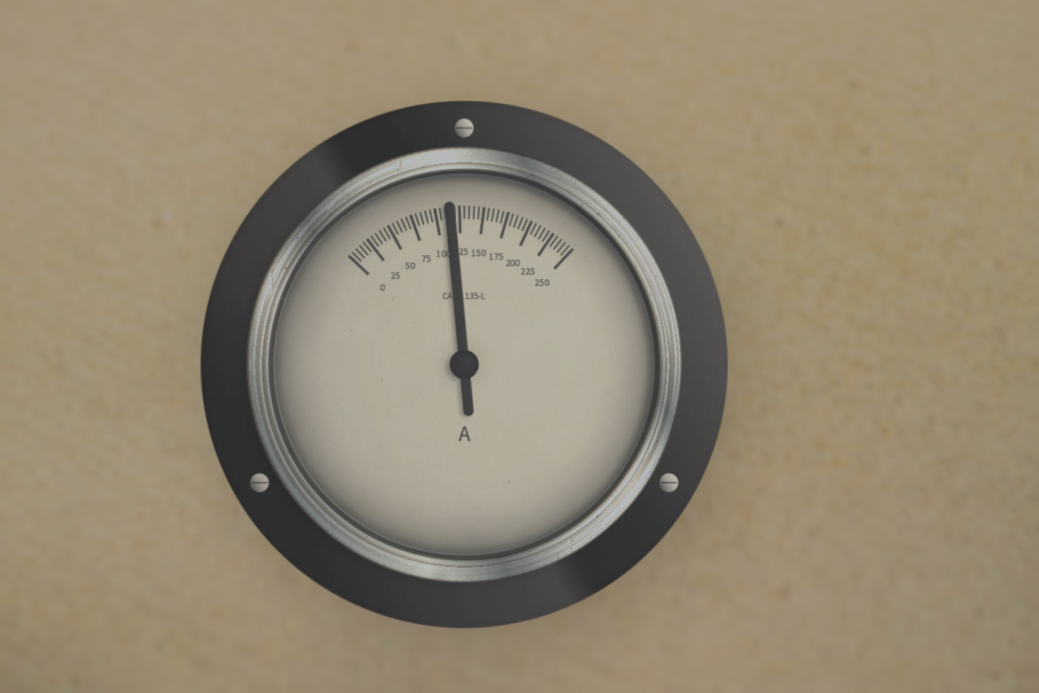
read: 115 A
